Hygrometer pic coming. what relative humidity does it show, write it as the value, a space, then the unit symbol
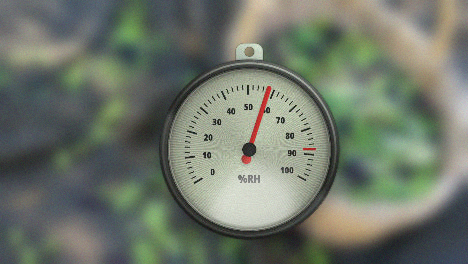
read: 58 %
